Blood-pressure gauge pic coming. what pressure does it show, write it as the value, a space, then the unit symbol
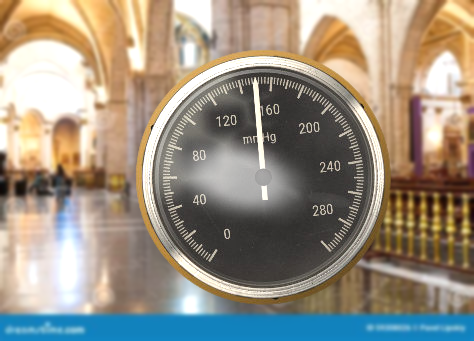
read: 150 mmHg
